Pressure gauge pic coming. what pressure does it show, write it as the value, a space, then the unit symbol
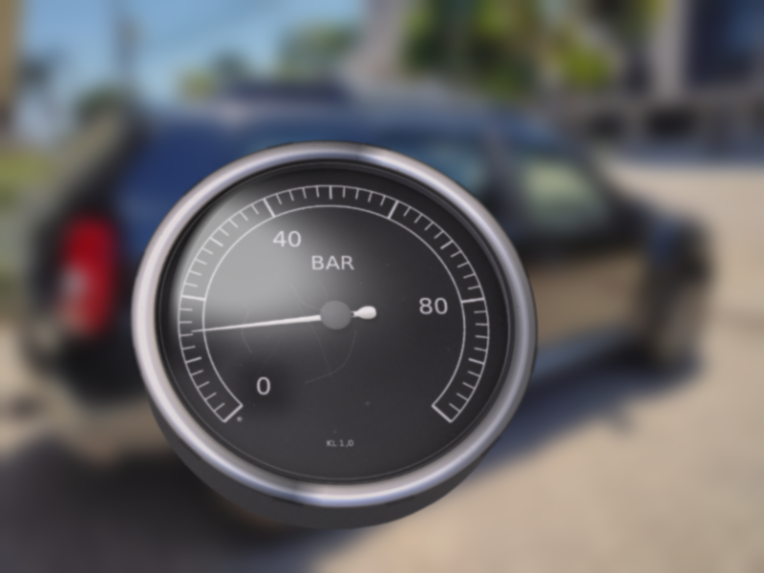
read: 14 bar
